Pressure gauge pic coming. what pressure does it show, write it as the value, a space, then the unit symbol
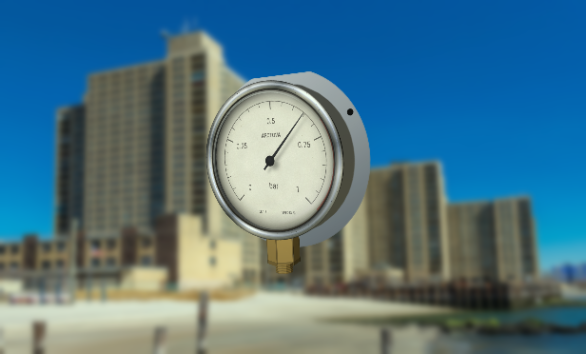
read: 0.65 bar
